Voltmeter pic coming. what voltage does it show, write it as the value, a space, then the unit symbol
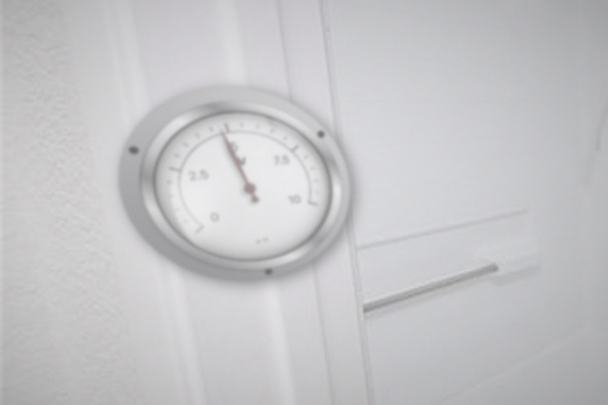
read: 4.75 V
